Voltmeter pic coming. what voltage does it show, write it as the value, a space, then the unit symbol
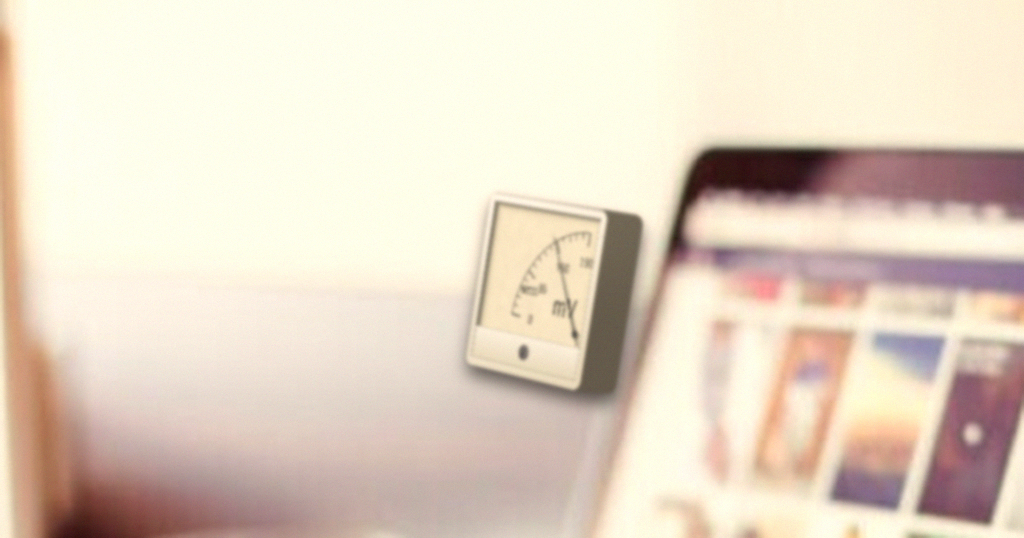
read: 100 mV
